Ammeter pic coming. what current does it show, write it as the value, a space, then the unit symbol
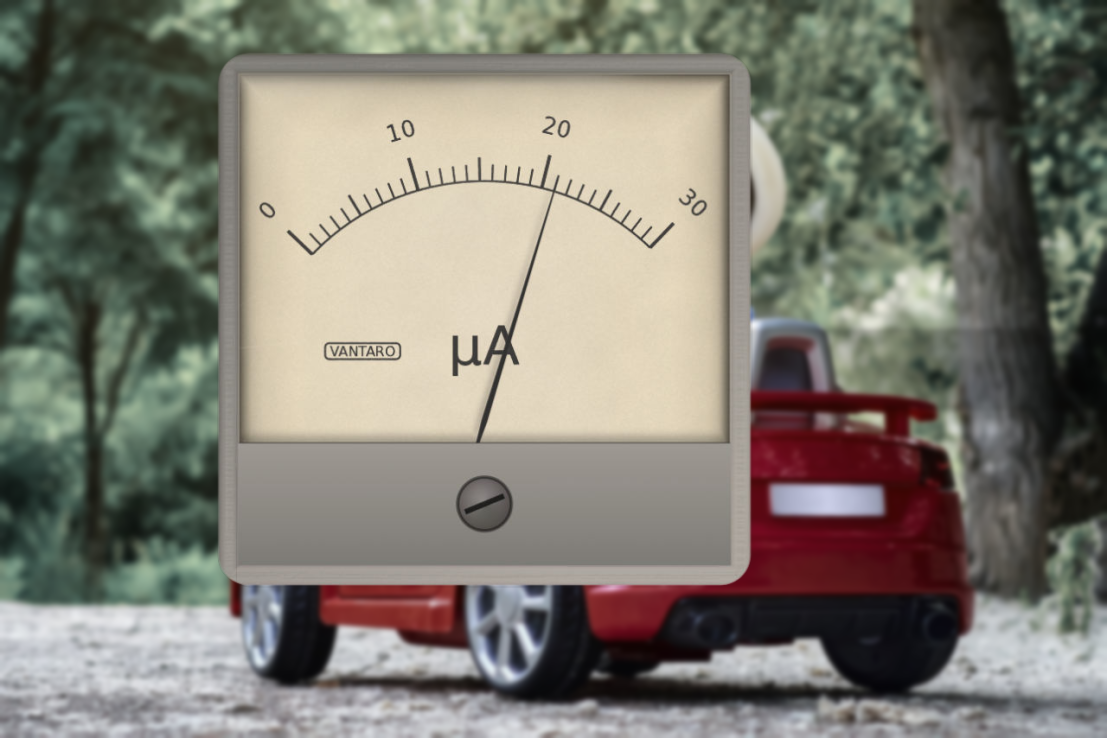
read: 21 µA
